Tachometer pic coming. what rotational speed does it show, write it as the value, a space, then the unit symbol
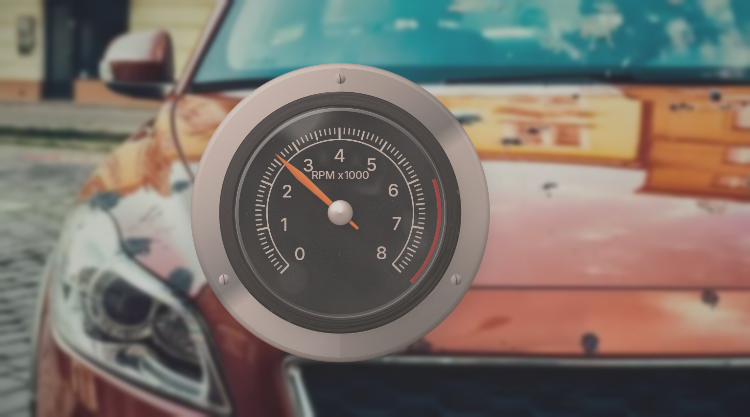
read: 2600 rpm
